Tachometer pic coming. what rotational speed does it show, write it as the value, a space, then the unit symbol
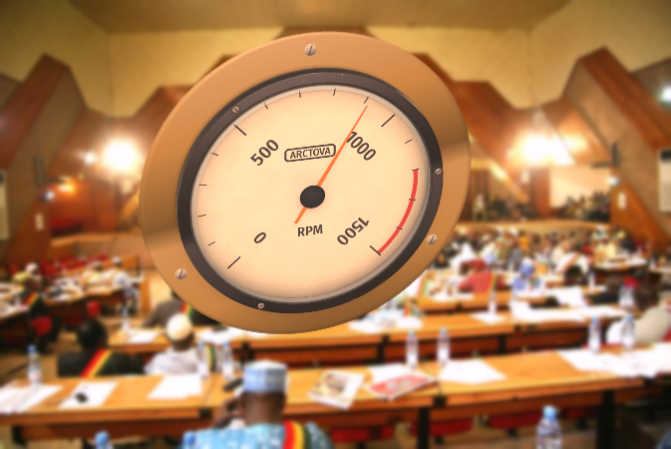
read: 900 rpm
